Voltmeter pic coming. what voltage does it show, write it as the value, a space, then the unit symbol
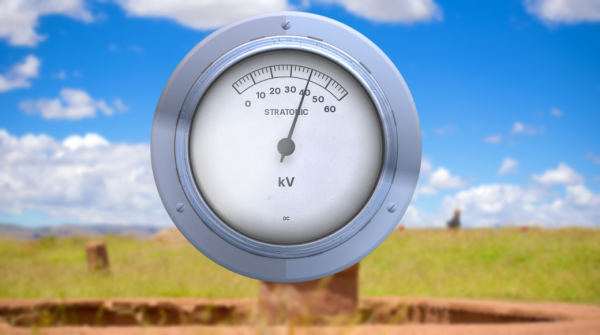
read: 40 kV
